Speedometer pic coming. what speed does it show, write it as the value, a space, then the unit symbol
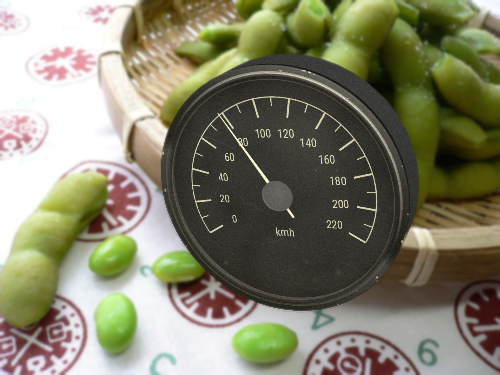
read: 80 km/h
